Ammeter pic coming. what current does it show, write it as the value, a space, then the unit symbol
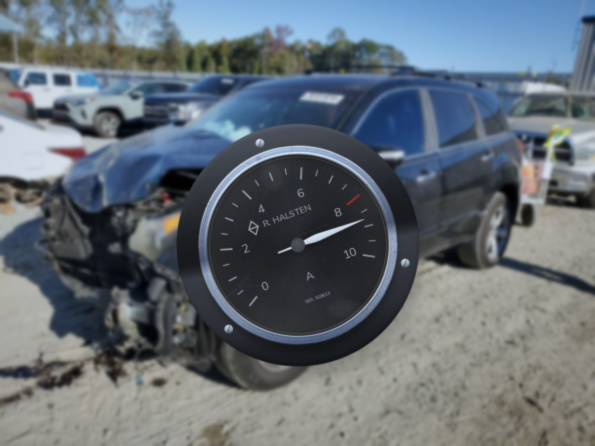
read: 8.75 A
